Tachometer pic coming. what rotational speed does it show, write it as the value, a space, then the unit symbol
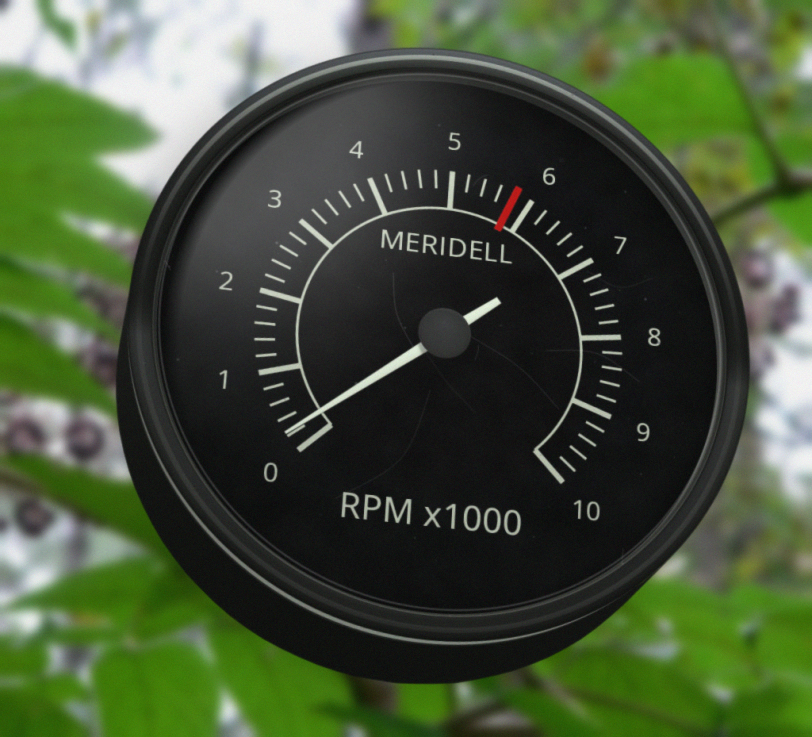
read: 200 rpm
